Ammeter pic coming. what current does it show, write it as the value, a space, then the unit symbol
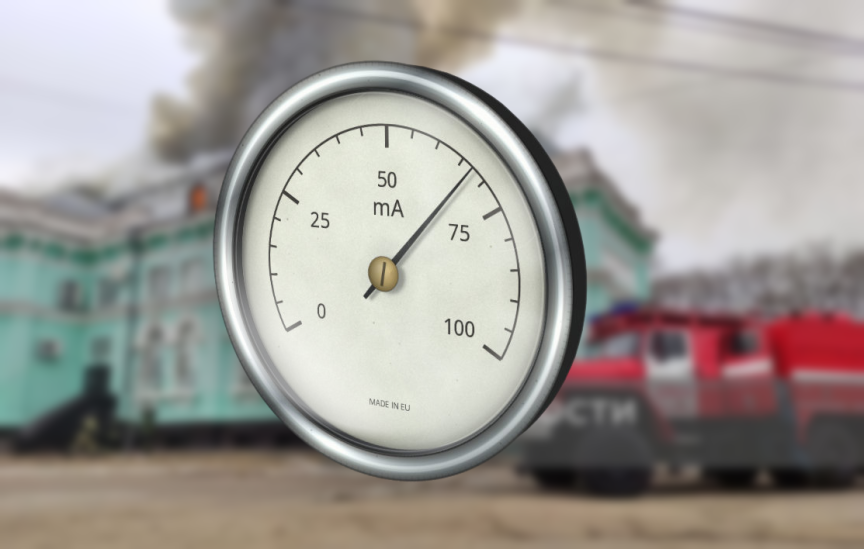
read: 67.5 mA
